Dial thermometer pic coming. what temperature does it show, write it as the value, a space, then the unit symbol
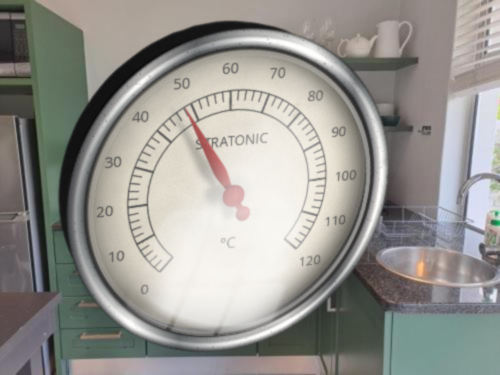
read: 48 °C
